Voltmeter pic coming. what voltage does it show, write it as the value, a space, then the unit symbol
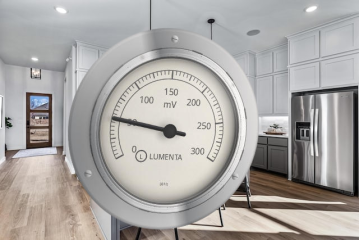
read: 50 mV
